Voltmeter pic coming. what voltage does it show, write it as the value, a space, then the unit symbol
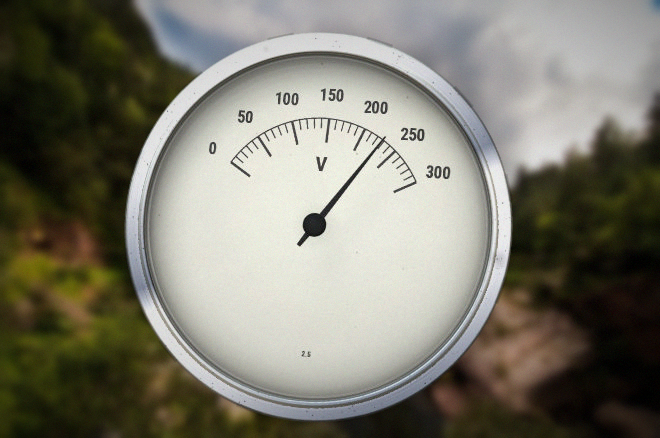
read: 230 V
